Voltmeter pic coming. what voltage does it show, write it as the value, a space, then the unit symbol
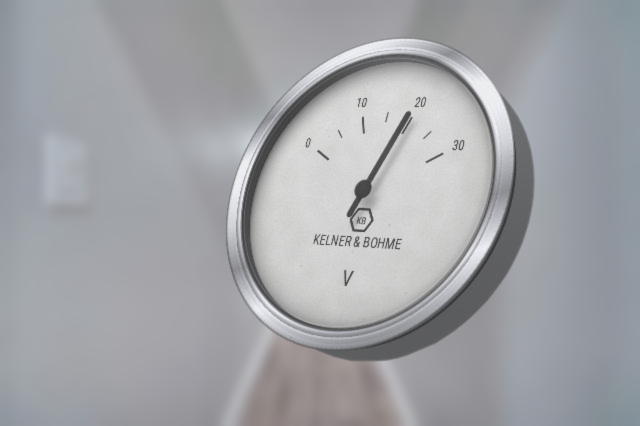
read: 20 V
